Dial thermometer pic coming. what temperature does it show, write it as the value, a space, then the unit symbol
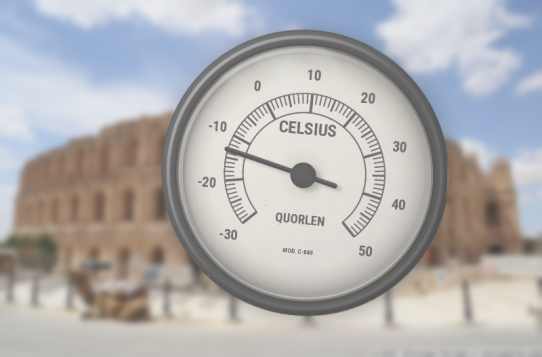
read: -13 °C
